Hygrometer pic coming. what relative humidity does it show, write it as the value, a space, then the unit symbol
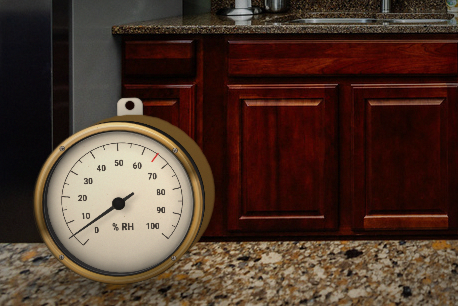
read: 5 %
